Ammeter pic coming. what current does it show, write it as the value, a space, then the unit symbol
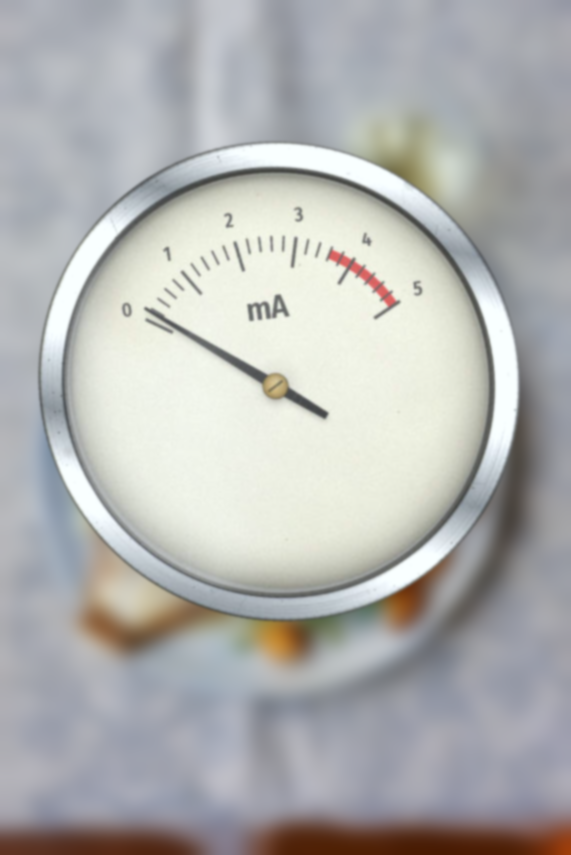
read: 0.2 mA
